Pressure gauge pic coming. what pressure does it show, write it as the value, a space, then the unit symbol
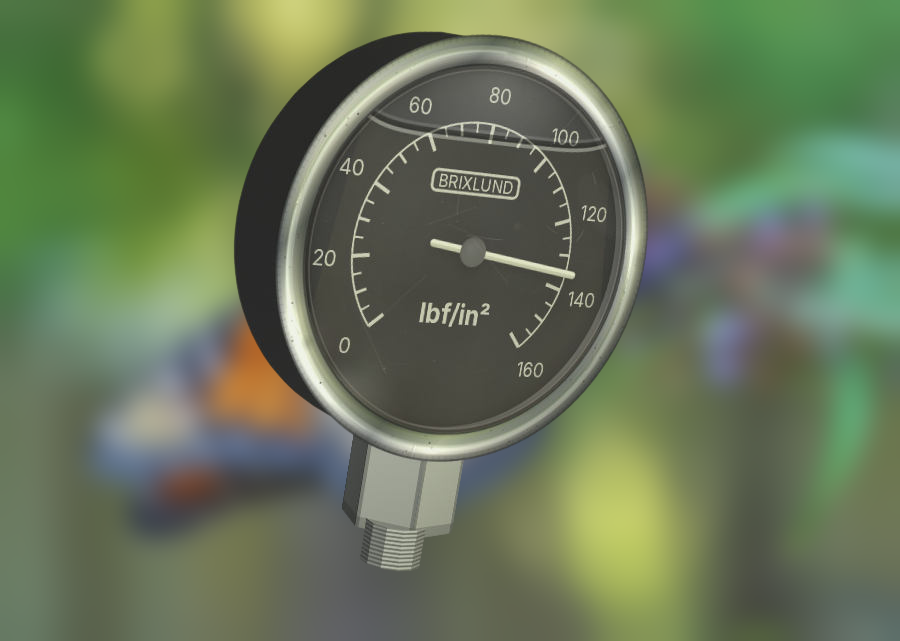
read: 135 psi
